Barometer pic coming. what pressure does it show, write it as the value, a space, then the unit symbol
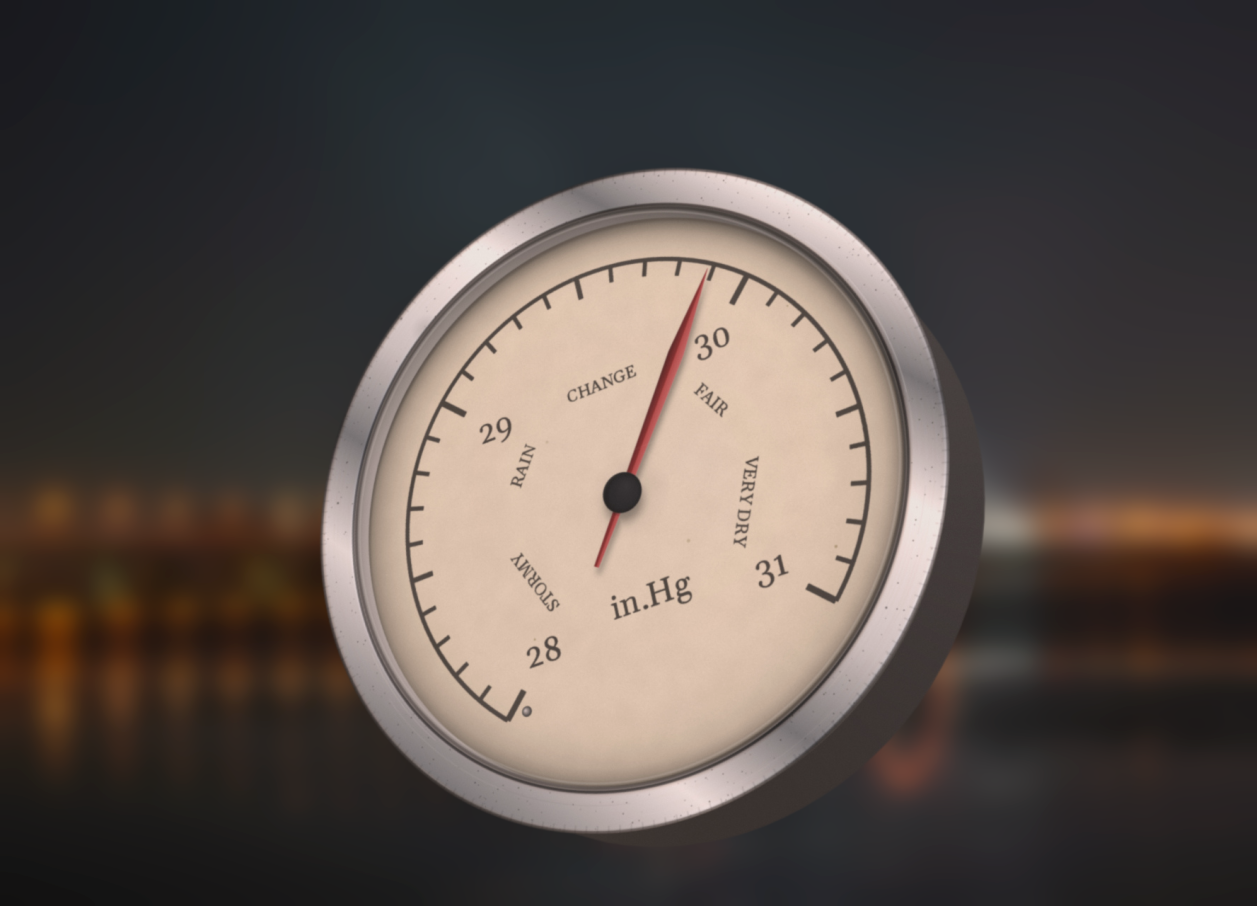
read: 29.9 inHg
